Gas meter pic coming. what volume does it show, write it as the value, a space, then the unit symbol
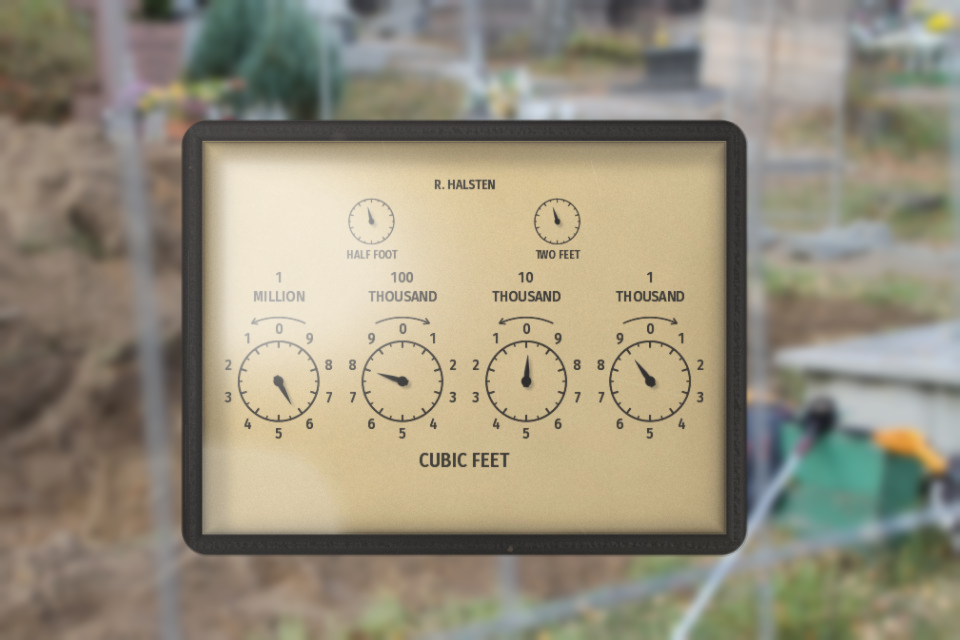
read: 579900 ft³
